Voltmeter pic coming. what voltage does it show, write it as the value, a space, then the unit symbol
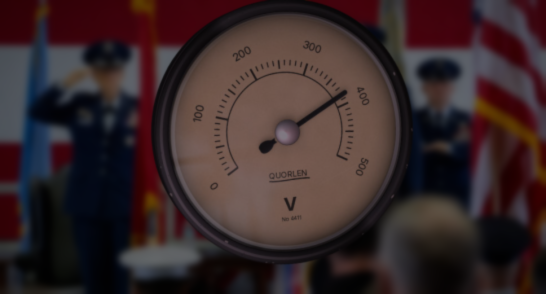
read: 380 V
